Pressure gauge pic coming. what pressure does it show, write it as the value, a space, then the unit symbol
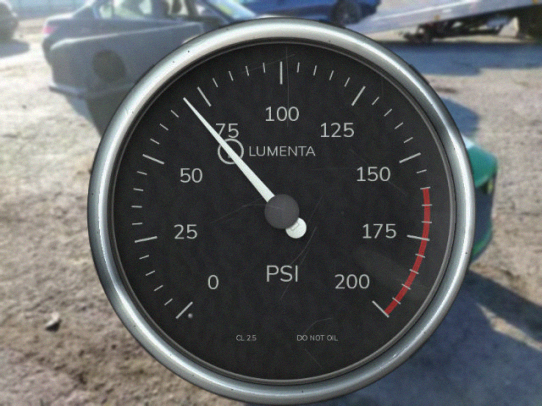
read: 70 psi
